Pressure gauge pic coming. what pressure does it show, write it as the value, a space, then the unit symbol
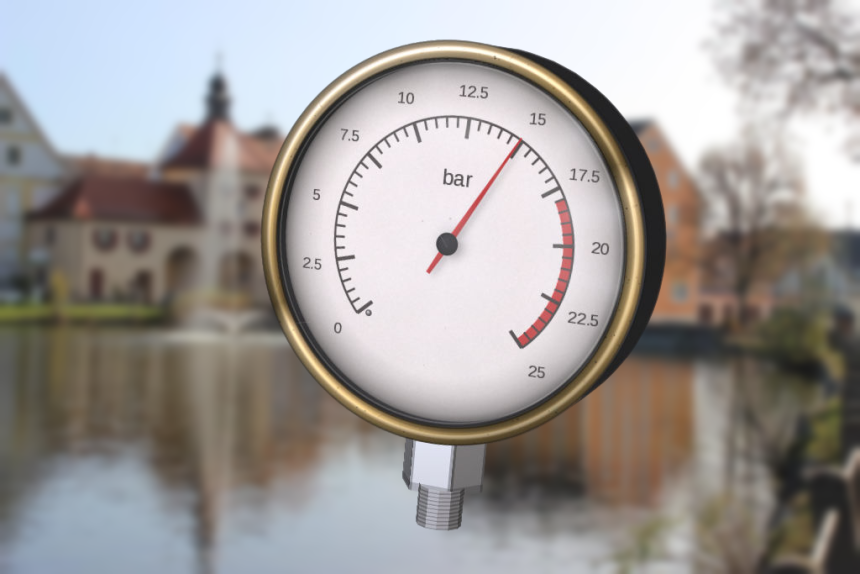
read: 15 bar
